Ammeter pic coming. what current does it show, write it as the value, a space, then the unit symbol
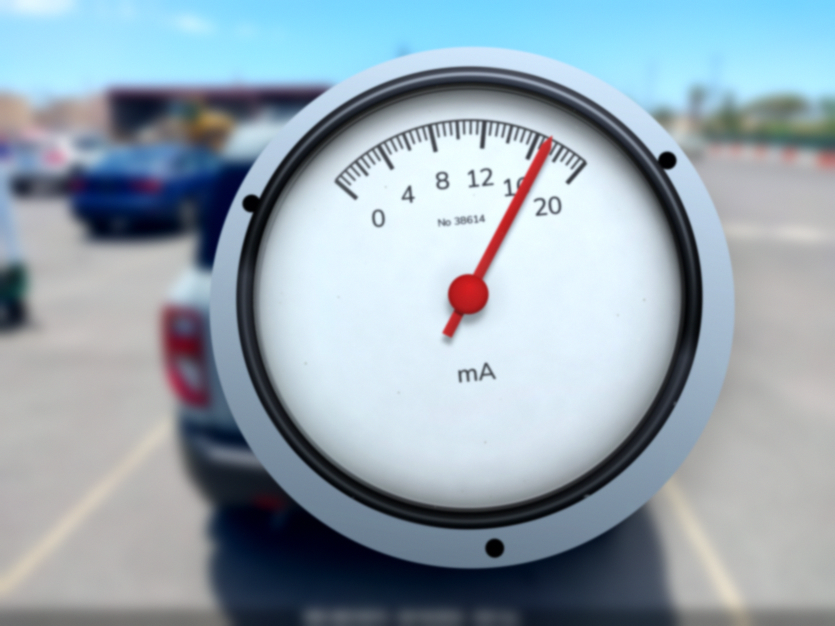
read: 17 mA
